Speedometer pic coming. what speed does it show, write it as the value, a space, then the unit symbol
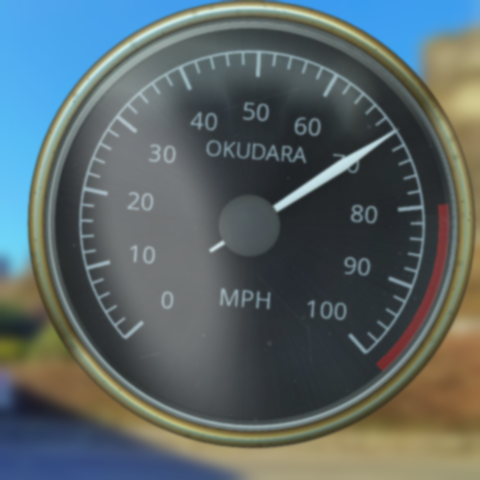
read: 70 mph
